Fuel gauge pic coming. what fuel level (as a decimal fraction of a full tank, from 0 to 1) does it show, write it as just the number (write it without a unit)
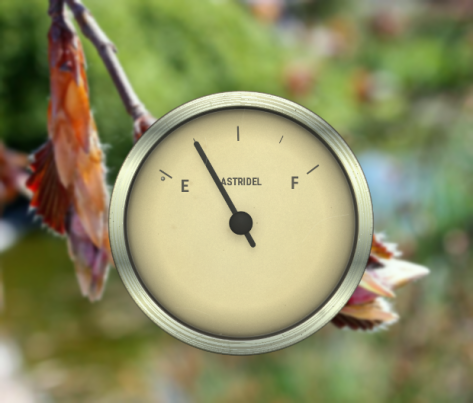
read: 0.25
